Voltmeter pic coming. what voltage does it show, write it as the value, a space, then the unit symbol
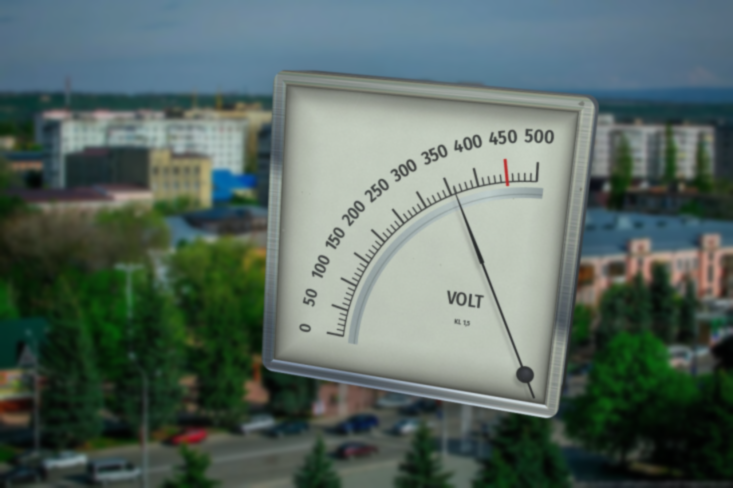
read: 360 V
